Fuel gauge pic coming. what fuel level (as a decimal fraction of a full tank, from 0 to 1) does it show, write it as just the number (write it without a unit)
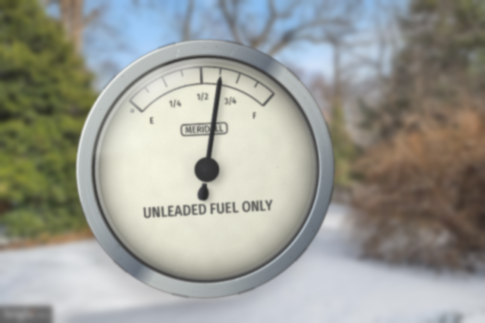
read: 0.625
